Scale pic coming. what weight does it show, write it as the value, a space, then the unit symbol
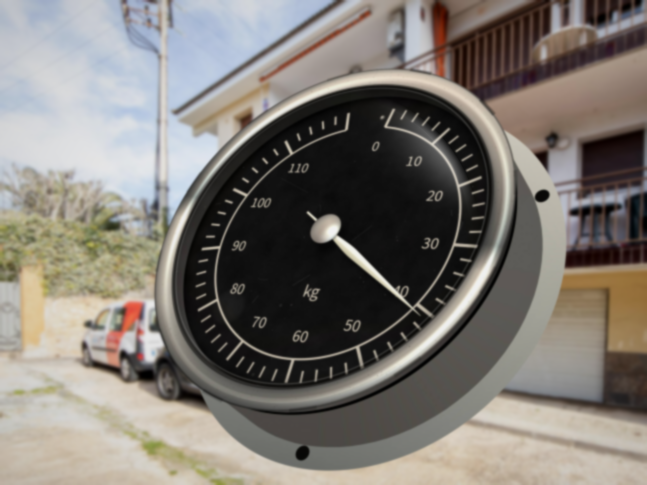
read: 41 kg
